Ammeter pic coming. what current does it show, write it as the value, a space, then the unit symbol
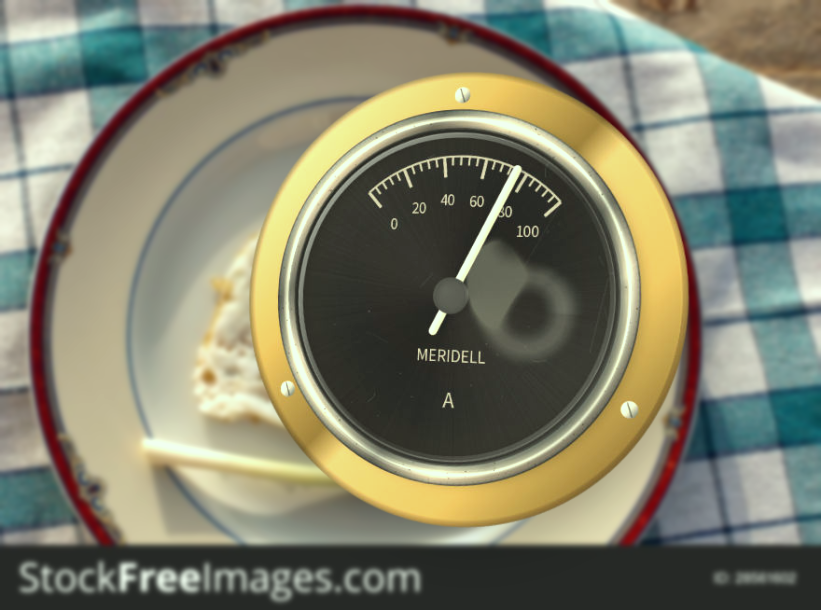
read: 76 A
